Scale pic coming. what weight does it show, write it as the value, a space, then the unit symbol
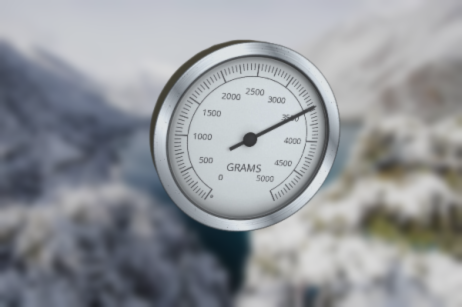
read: 3500 g
